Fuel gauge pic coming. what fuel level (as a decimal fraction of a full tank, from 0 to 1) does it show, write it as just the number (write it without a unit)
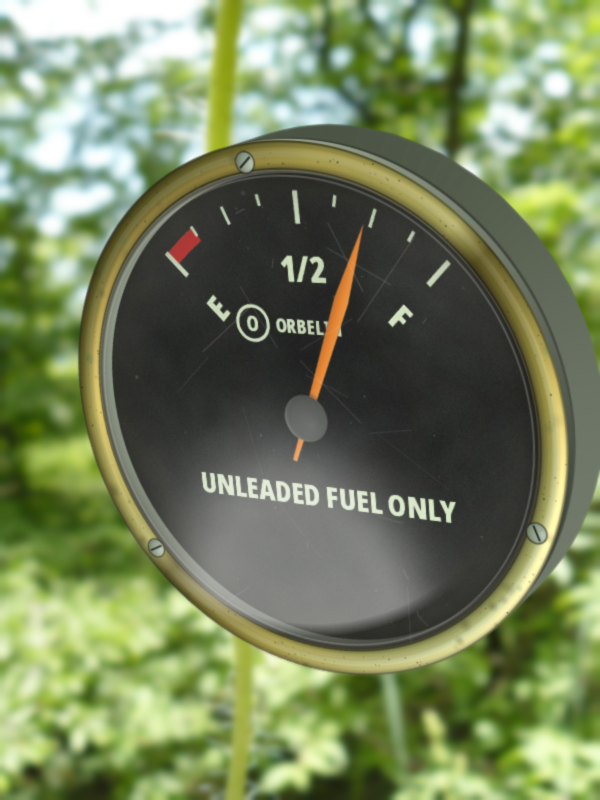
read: 0.75
